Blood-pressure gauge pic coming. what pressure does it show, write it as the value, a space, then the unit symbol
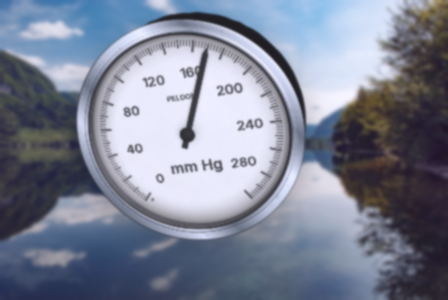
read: 170 mmHg
